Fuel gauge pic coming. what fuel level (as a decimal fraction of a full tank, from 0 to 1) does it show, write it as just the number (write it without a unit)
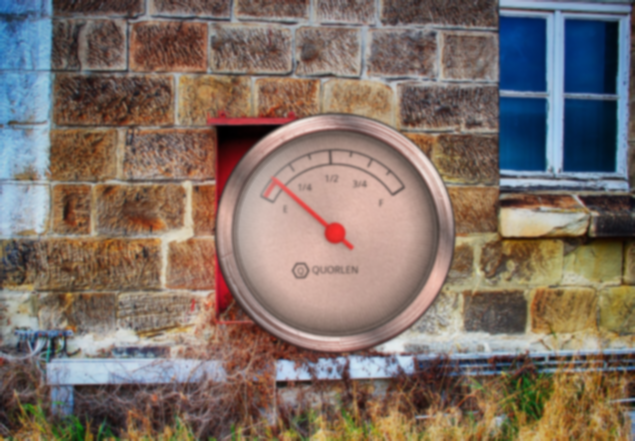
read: 0.125
